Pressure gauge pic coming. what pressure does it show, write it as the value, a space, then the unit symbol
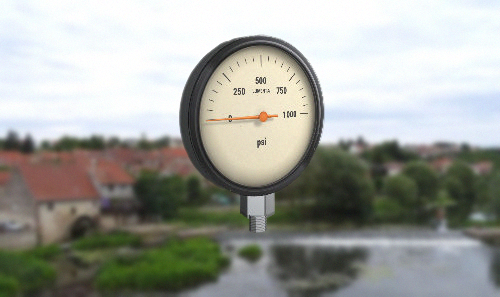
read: 0 psi
